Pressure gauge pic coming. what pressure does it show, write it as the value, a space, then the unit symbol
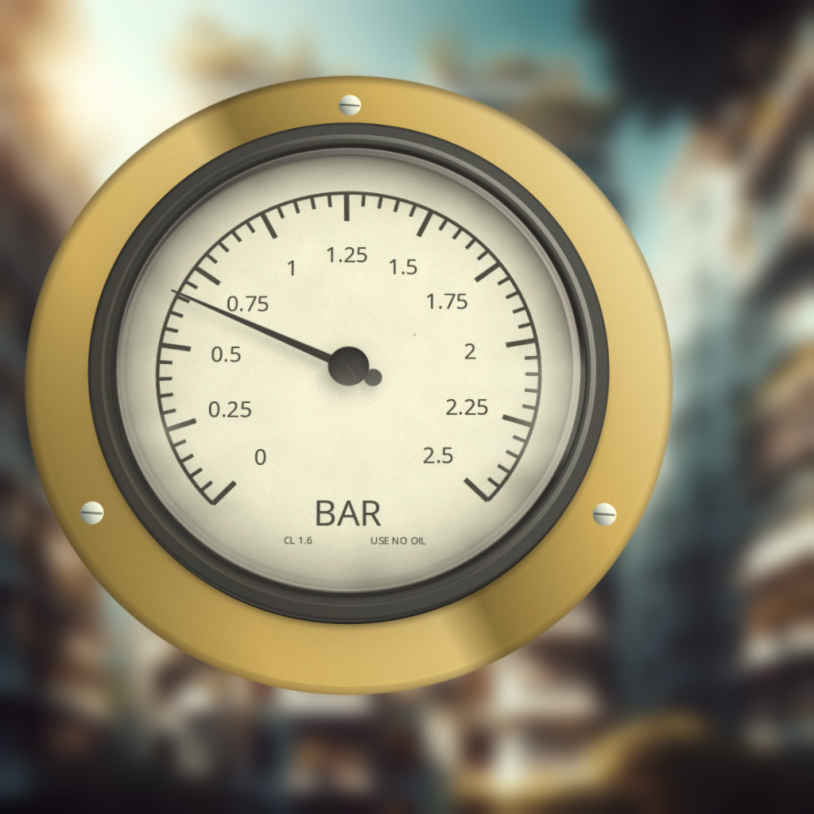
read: 0.65 bar
